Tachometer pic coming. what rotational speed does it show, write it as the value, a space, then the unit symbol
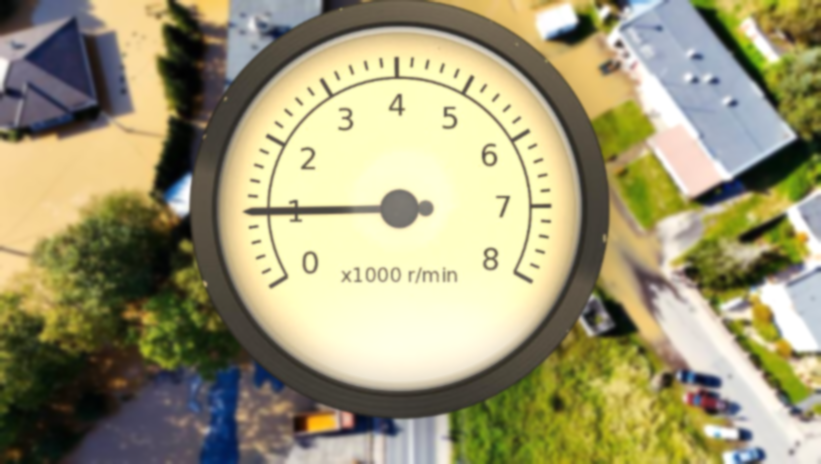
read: 1000 rpm
